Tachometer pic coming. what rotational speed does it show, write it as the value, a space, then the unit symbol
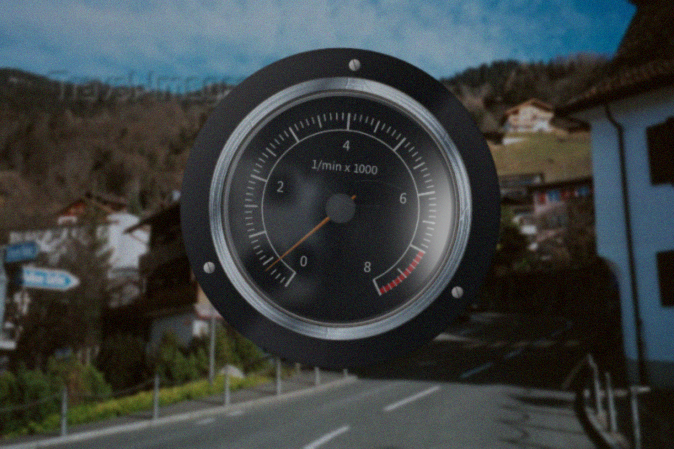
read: 400 rpm
